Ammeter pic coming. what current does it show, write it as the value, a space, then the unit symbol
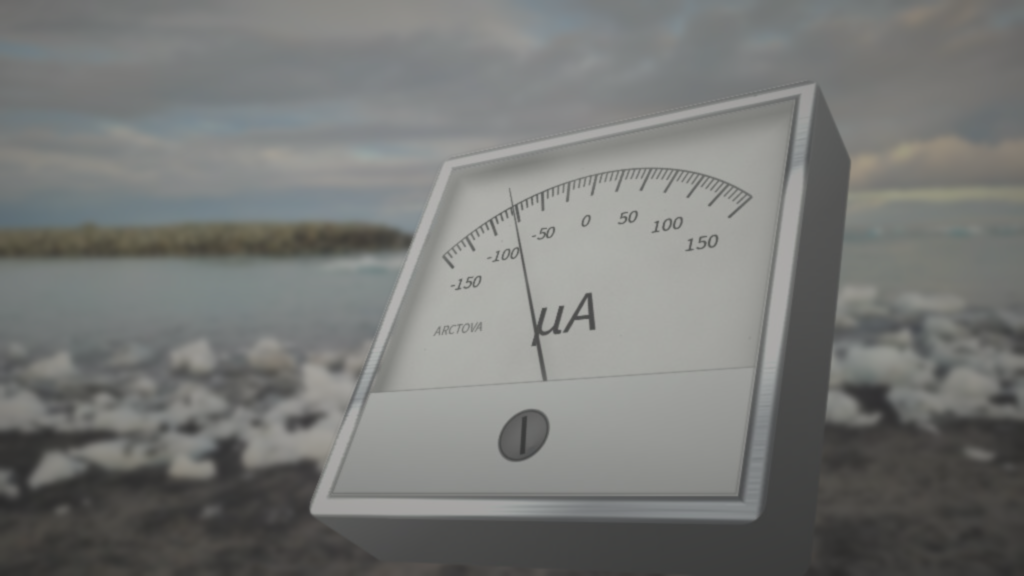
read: -75 µA
